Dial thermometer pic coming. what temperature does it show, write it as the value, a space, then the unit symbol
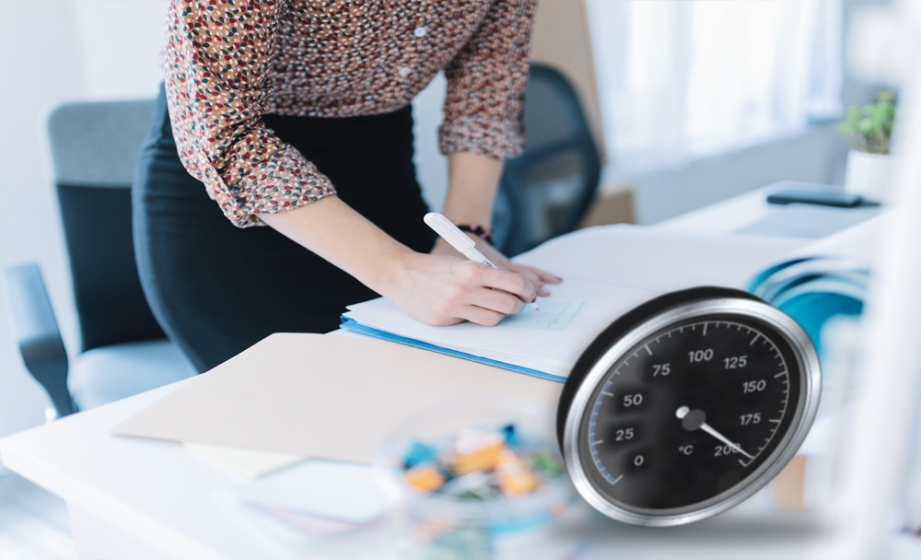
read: 195 °C
